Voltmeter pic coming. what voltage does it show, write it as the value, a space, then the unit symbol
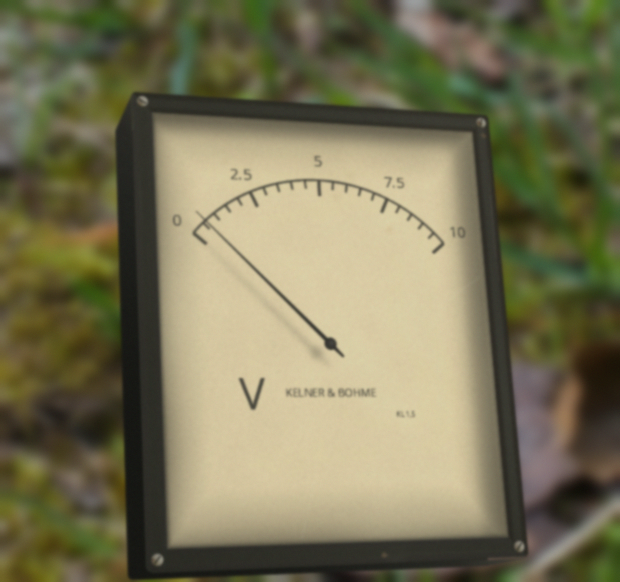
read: 0.5 V
